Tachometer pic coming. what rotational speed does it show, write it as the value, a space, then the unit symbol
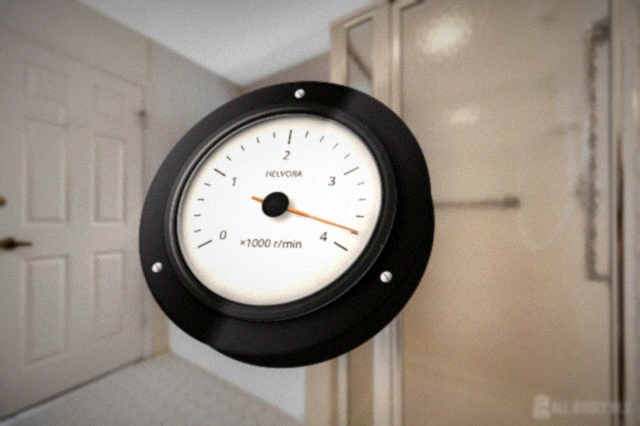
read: 3800 rpm
